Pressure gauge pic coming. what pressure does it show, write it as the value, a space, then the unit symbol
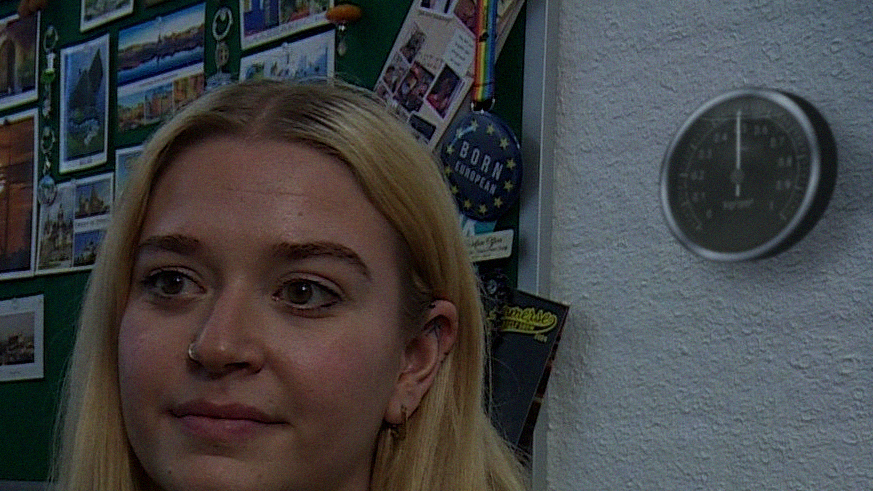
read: 0.5 kg/cm²
